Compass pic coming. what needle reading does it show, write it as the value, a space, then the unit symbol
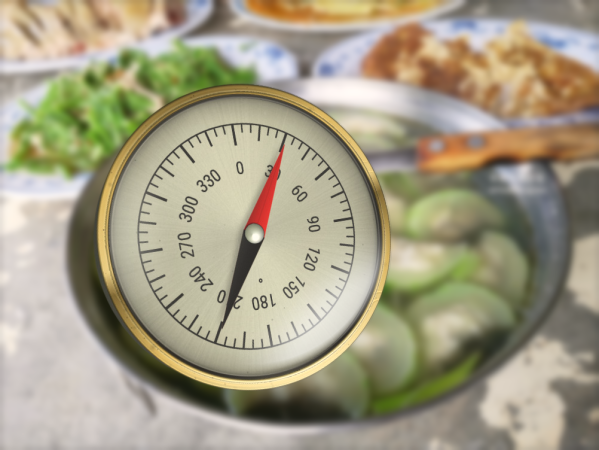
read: 30 °
